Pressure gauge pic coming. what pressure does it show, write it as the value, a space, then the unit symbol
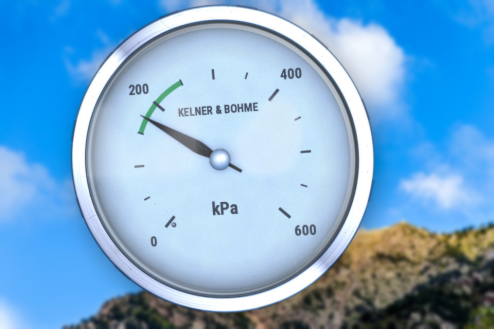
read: 175 kPa
